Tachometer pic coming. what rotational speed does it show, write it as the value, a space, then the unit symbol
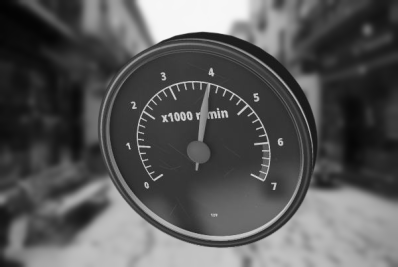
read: 4000 rpm
